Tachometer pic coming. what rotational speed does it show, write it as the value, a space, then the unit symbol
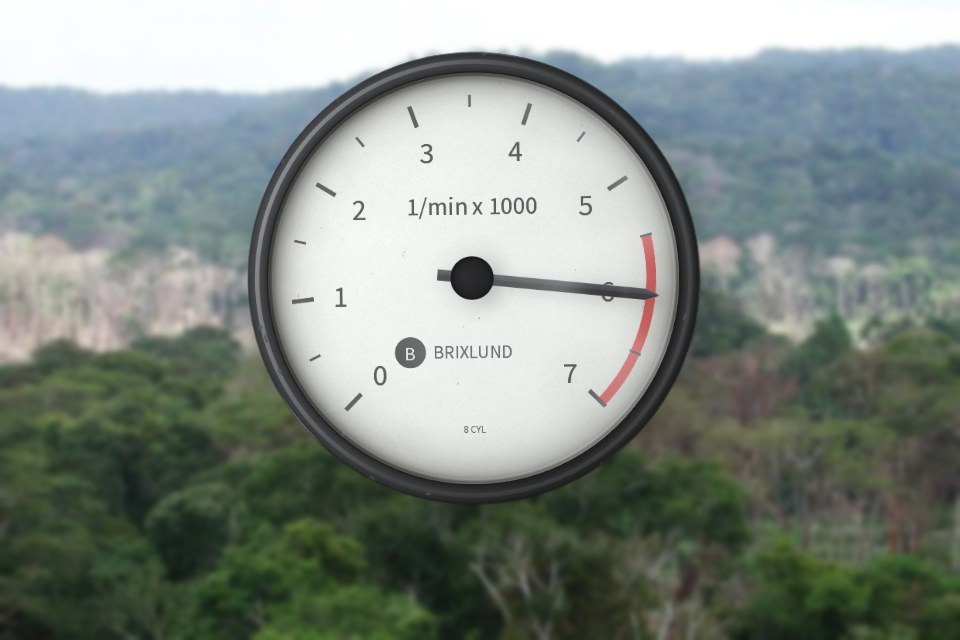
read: 6000 rpm
